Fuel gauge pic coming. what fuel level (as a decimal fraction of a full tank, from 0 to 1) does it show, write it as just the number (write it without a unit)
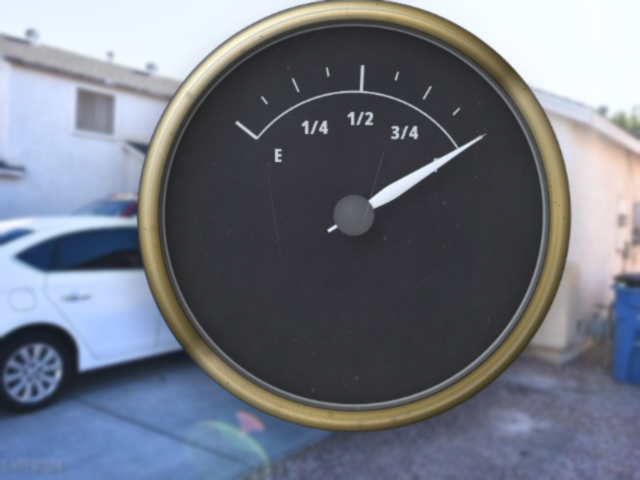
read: 1
